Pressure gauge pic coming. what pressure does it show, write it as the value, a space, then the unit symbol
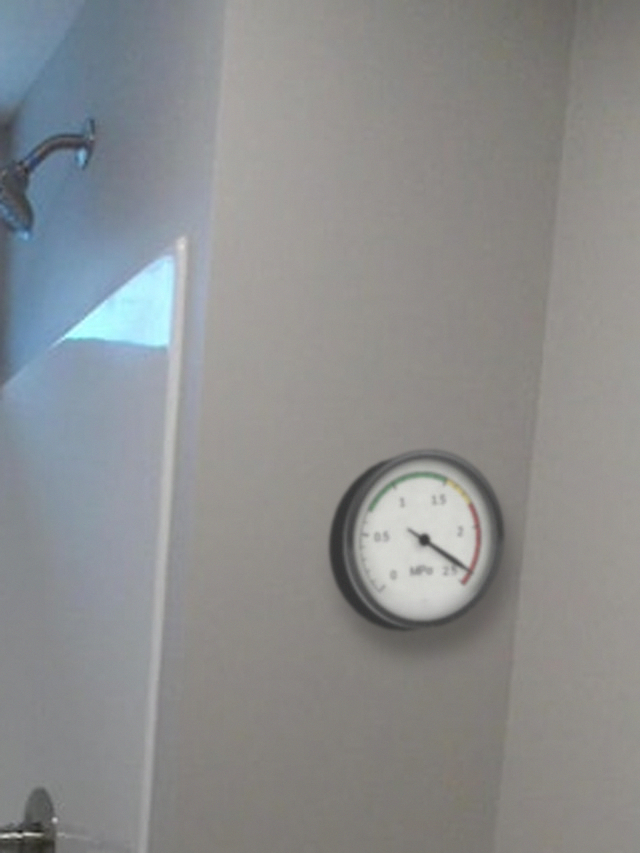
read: 2.4 MPa
